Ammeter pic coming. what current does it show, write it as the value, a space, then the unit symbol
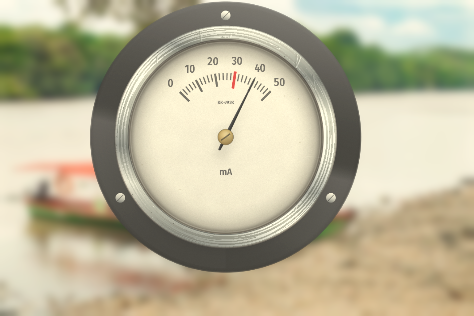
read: 40 mA
